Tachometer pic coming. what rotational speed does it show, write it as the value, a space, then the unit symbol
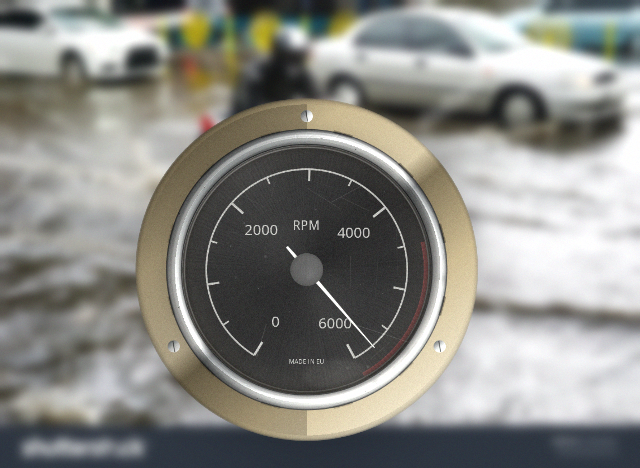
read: 5750 rpm
